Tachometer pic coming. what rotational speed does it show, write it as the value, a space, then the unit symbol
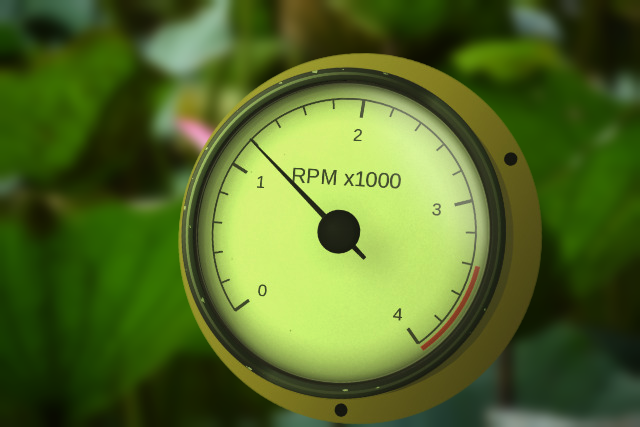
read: 1200 rpm
